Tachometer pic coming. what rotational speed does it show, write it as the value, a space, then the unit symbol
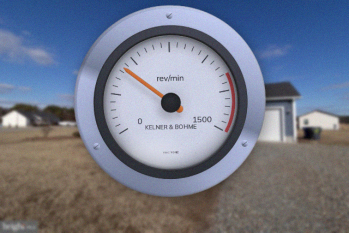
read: 425 rpm
